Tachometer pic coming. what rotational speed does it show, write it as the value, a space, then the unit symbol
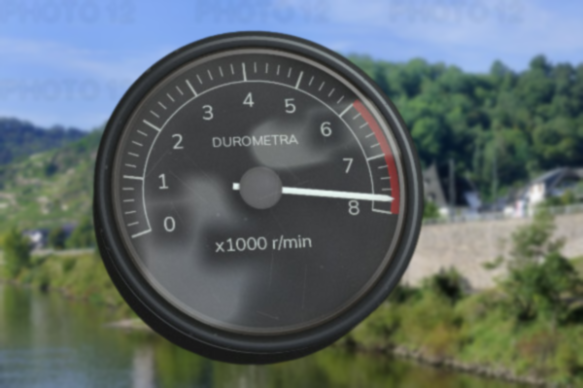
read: 7800 rpm
